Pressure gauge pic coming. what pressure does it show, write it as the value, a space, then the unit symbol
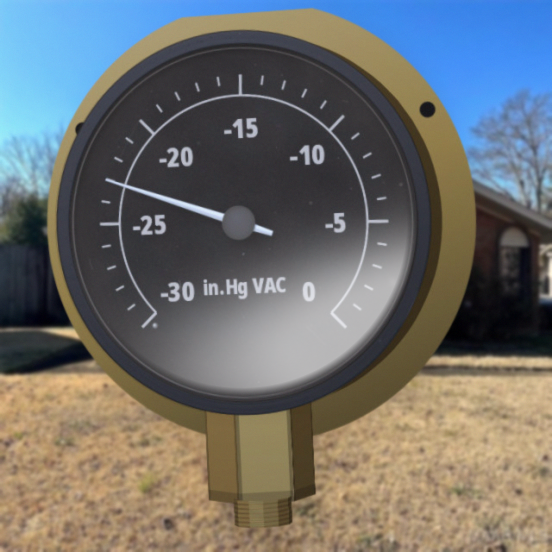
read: -23 inHg
